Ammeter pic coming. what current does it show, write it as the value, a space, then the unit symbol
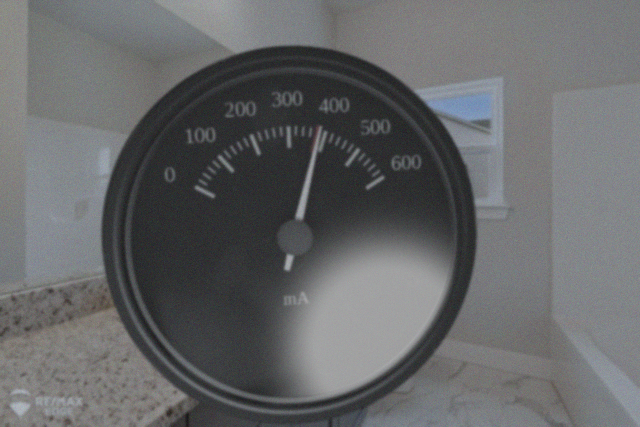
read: 380 mA
